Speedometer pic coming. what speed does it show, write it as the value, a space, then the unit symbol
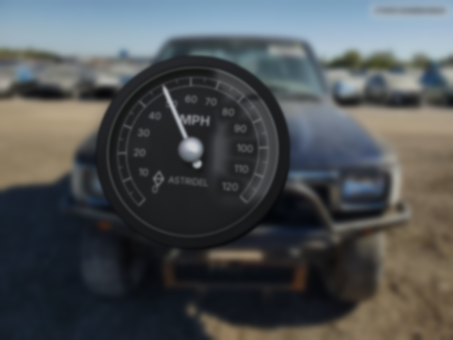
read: 50 mph
